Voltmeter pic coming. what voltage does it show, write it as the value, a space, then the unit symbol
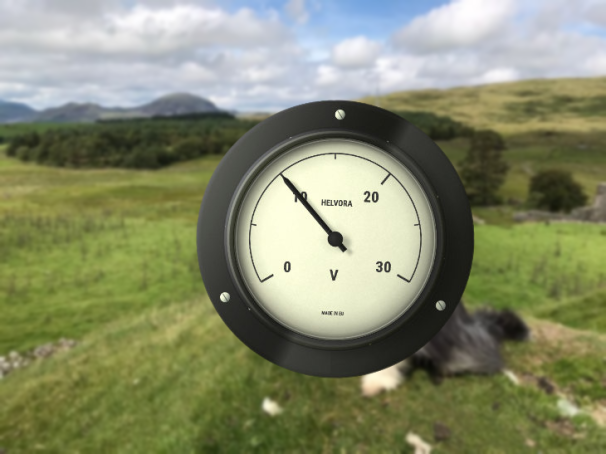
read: 10 V
